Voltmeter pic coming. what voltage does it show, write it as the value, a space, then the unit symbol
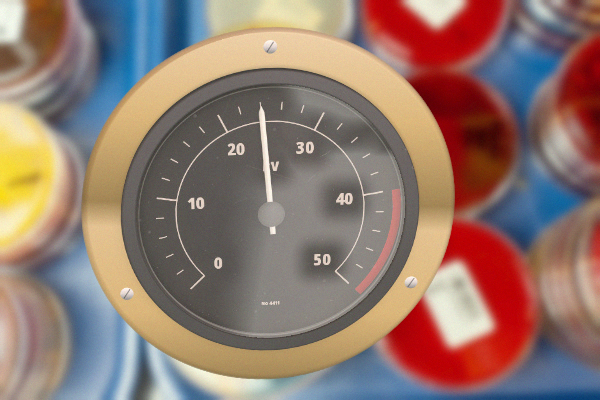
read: 24 kV
